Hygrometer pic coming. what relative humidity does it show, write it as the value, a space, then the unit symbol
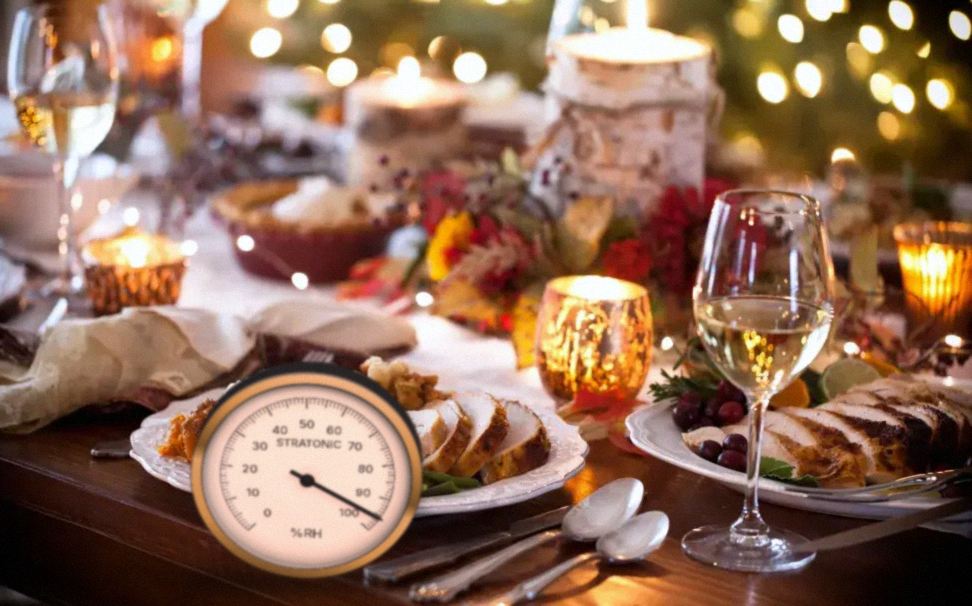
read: 95 %
